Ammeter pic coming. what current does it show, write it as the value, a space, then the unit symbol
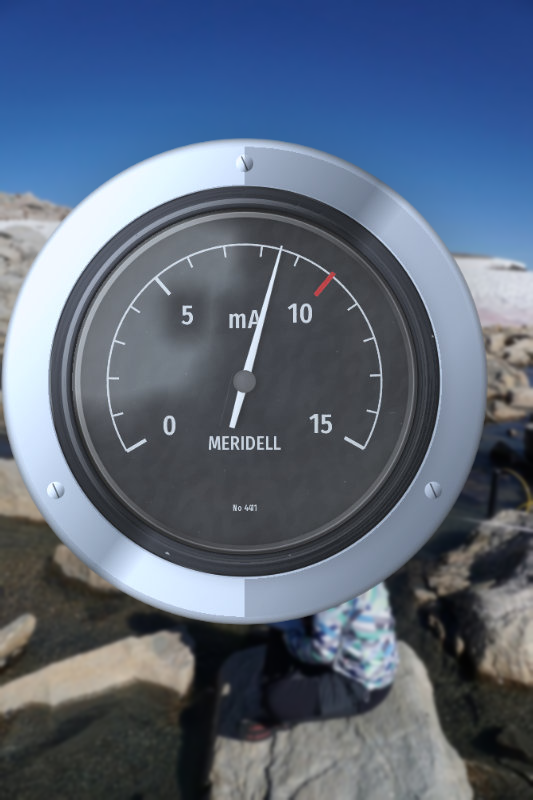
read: 8.5 mA
